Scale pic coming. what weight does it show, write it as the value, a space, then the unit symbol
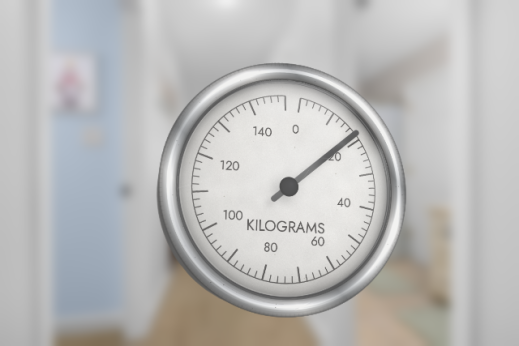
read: 18 kg
